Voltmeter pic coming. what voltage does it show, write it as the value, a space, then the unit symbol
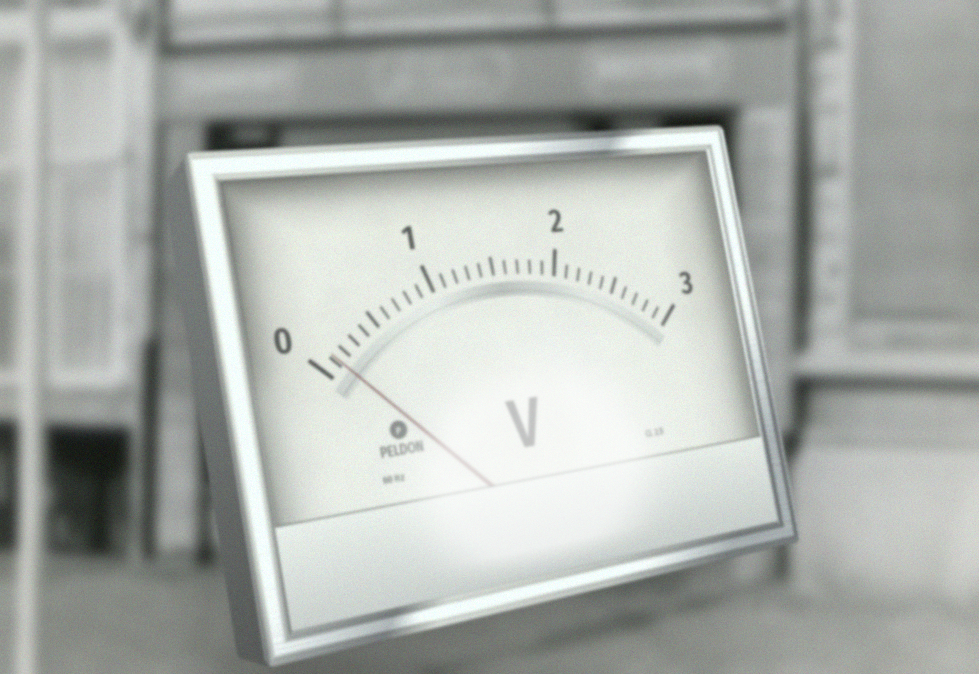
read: 0.1 V
